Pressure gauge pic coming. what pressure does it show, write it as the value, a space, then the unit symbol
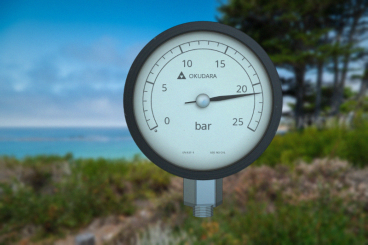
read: 21 bar
